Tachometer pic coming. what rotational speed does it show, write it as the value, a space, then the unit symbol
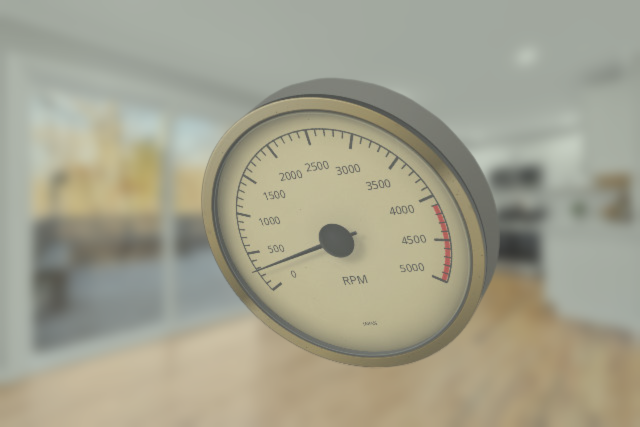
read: 300 rpm
